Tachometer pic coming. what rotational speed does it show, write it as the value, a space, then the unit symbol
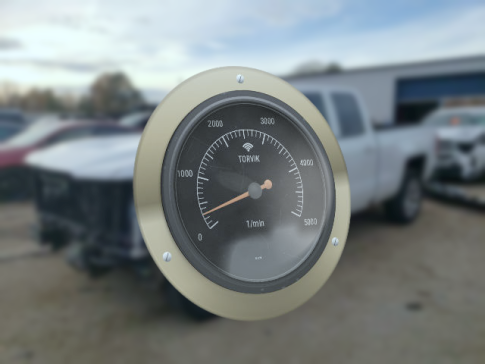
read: 300 rpm
